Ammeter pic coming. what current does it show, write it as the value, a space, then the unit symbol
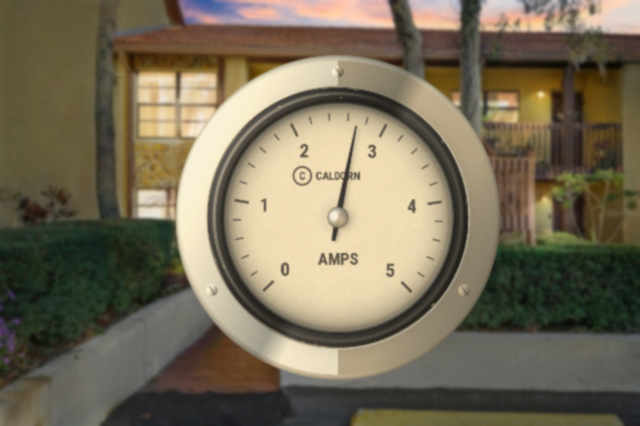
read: 2.7 A
